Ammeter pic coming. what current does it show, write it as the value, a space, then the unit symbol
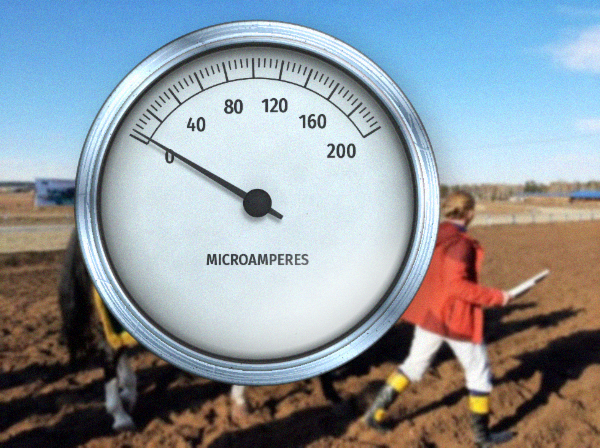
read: 4 µA
